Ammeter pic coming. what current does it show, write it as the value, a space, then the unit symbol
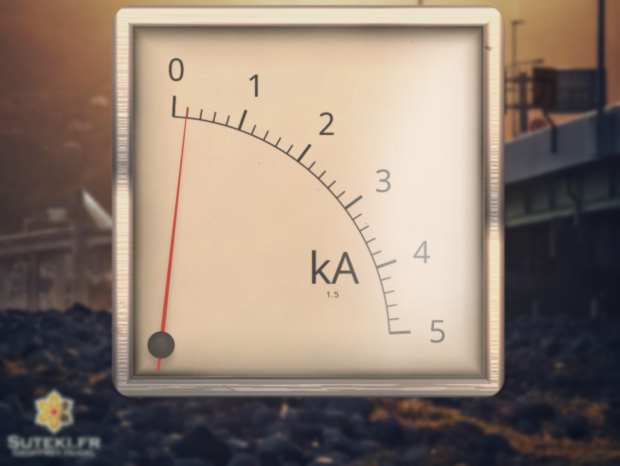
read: 0.2 kA
